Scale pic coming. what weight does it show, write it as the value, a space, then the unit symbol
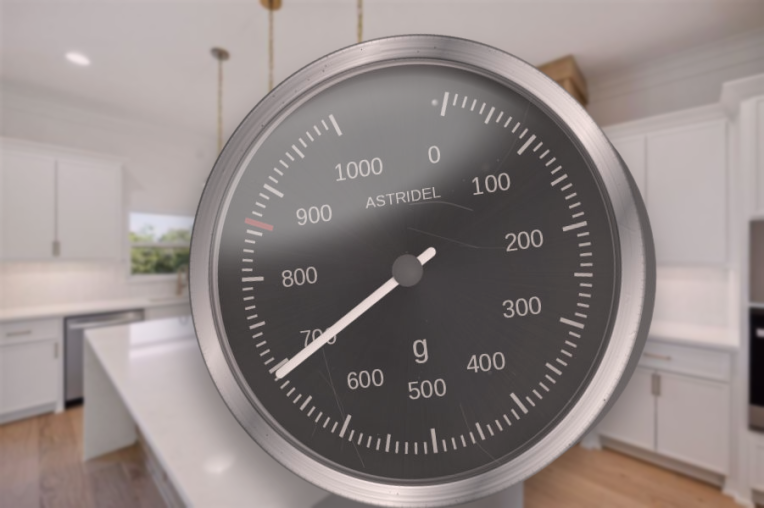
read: 690 g
